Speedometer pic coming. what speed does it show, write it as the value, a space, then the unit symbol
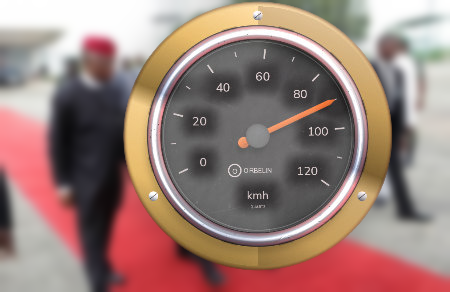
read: 90 km/h
